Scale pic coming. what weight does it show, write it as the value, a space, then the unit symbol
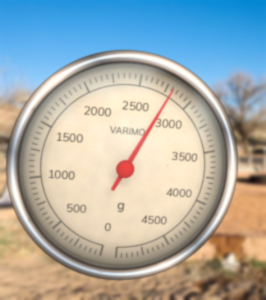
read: 2800 g
